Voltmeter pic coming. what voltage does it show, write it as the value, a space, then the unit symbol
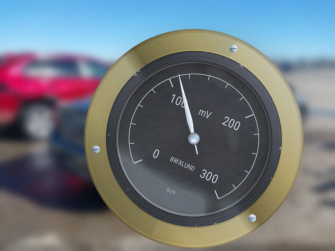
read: 110 mV
